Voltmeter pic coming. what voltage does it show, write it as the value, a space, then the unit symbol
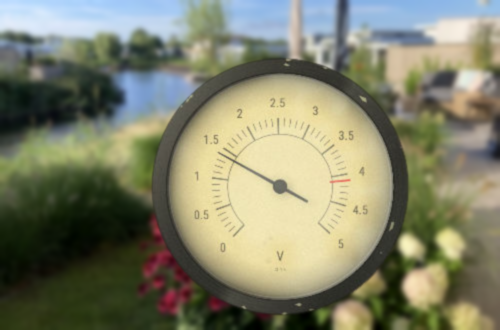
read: 1.4 V
